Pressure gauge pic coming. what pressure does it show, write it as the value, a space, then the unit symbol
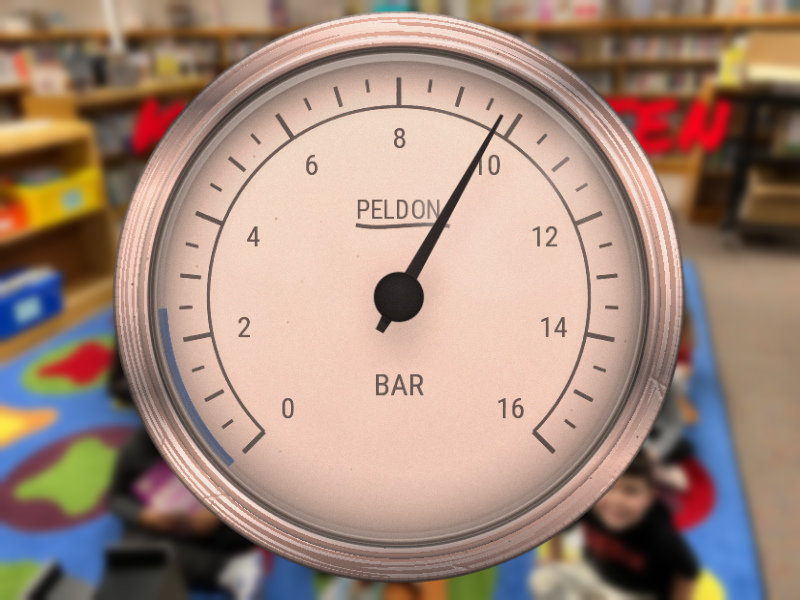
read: 9.75 bar
